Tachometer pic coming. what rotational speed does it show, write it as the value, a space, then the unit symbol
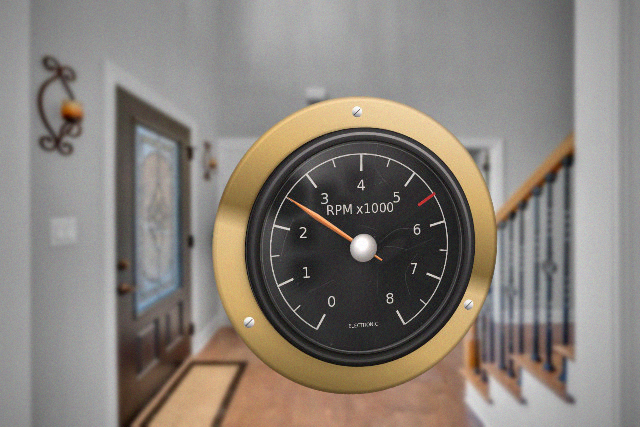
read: 2500 rpm
